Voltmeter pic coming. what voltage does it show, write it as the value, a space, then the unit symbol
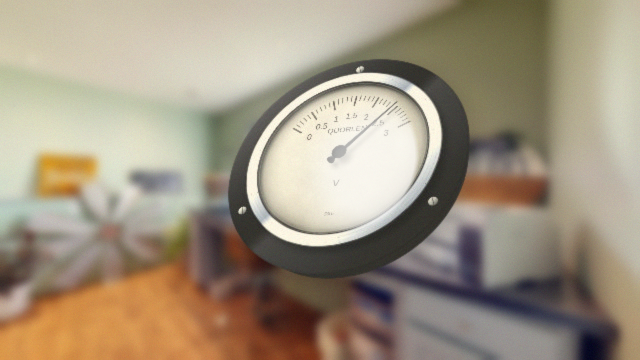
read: 2.5 V
